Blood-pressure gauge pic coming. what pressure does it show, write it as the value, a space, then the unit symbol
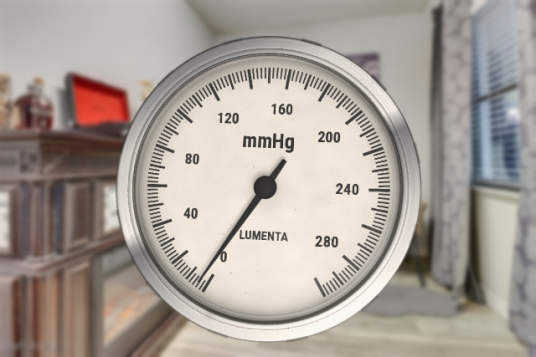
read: 4 mmHg
